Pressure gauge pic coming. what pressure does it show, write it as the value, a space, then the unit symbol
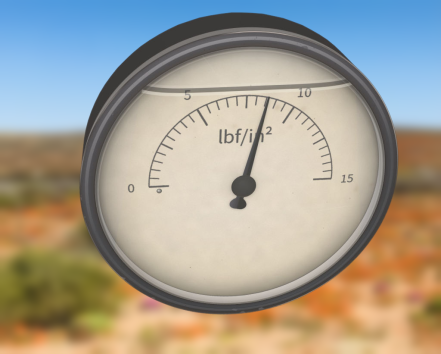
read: 8.5 psi
